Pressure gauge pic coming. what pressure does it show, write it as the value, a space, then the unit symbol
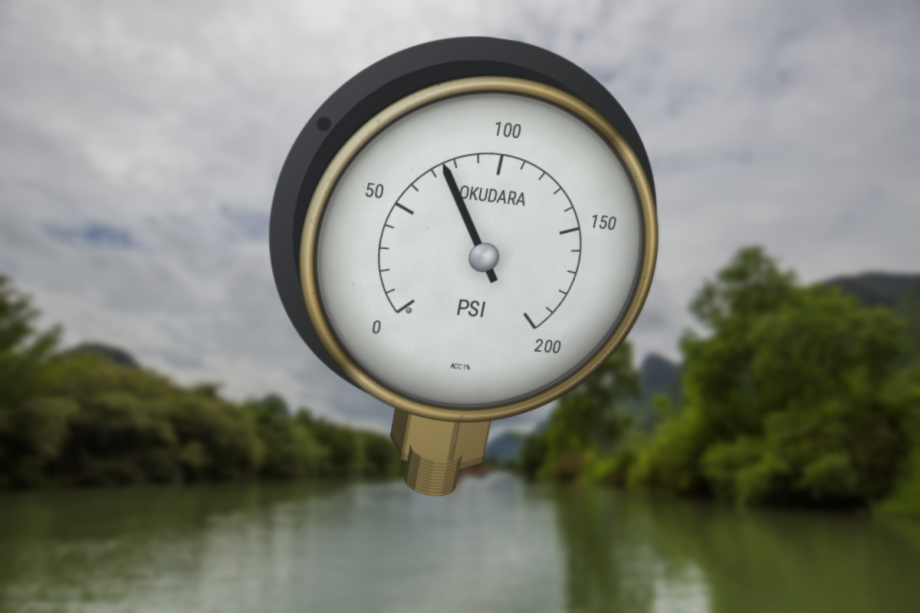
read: 75 psi
